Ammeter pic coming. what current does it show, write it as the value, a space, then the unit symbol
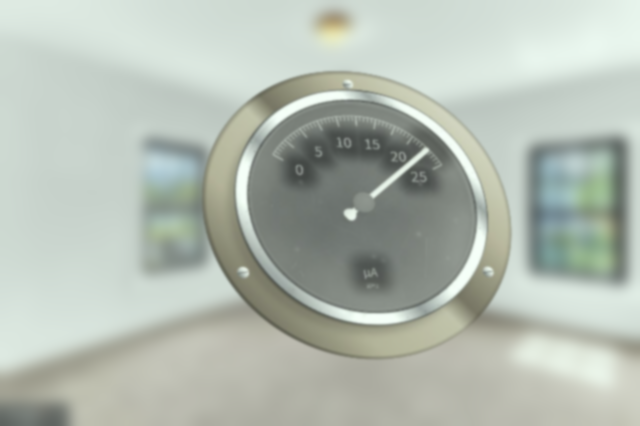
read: 22.5 µA
